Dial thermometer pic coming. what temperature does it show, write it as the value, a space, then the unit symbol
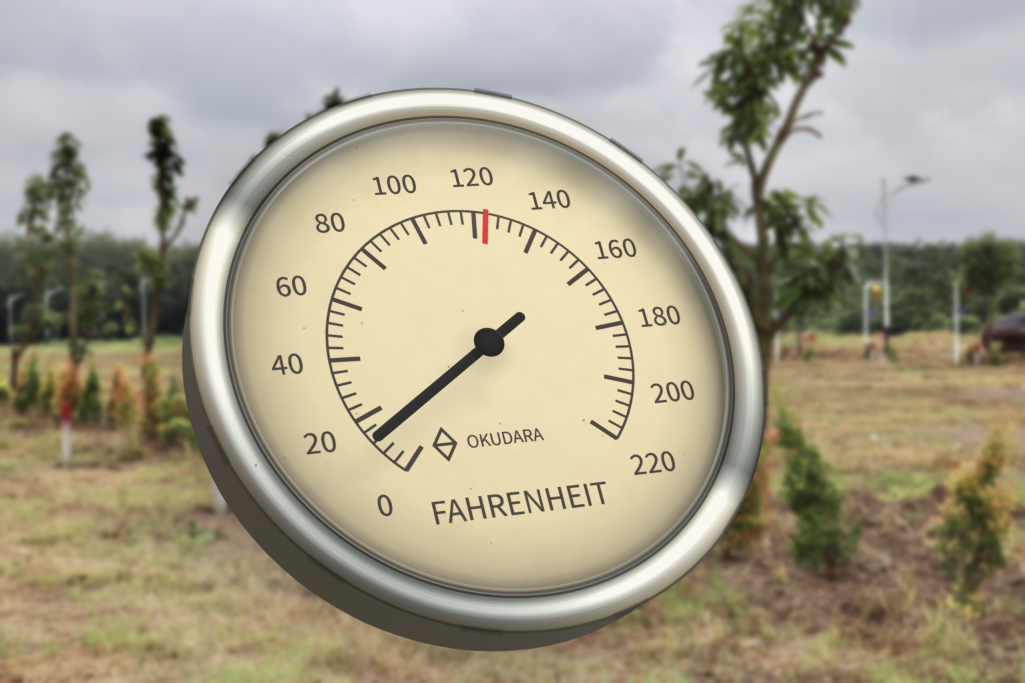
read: 12 °F
